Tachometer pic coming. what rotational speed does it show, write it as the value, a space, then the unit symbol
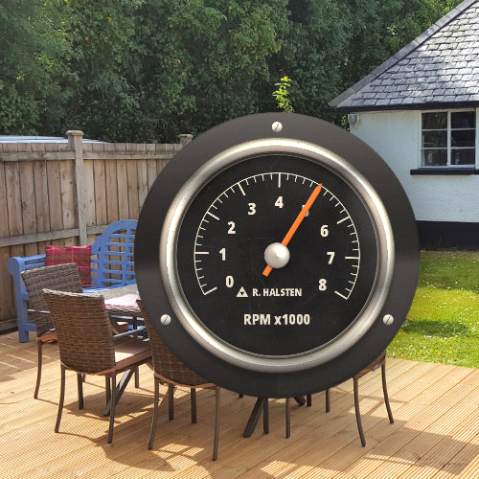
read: 5000 rpm
